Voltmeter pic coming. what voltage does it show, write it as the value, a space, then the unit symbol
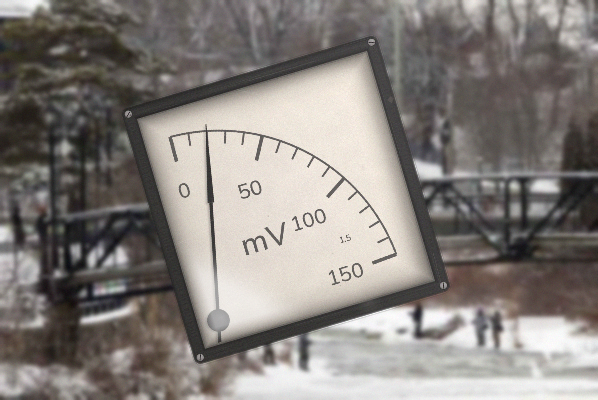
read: 20 mV
